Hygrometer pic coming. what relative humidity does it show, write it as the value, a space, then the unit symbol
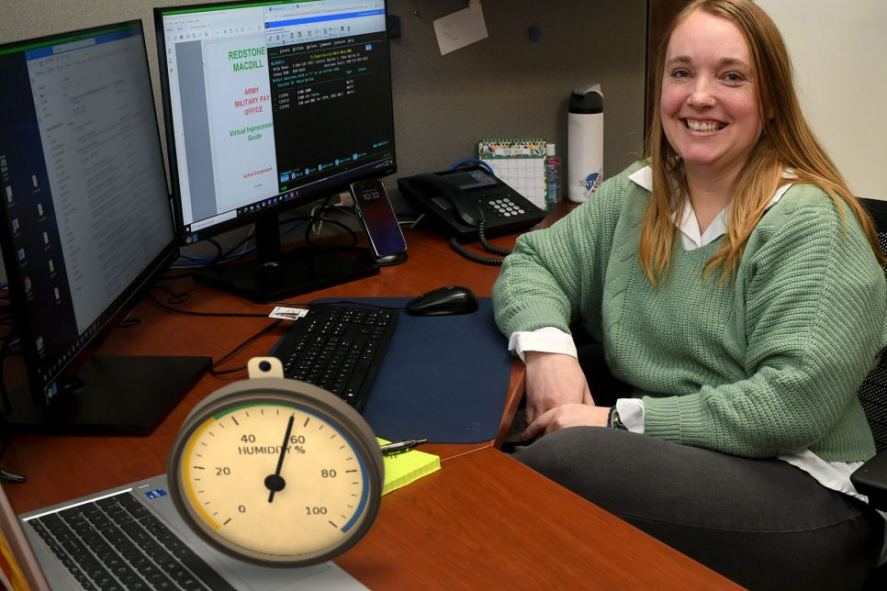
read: 56 %
